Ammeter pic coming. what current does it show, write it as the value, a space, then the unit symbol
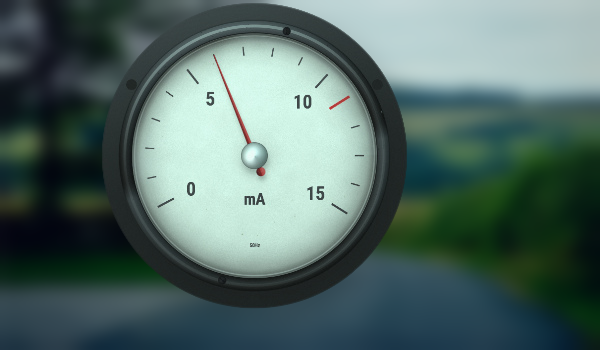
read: 6 mA
